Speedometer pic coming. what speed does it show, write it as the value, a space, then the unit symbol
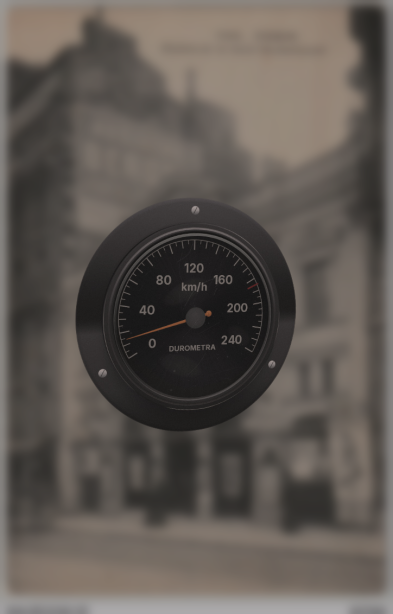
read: 15 km/h
